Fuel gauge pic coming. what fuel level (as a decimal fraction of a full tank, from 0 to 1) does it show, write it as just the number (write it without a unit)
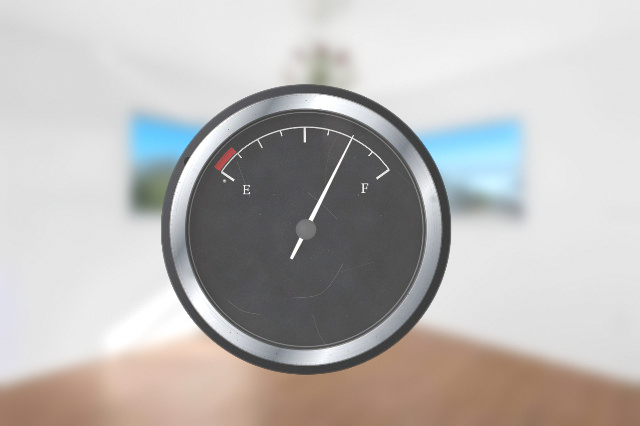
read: 0.75
